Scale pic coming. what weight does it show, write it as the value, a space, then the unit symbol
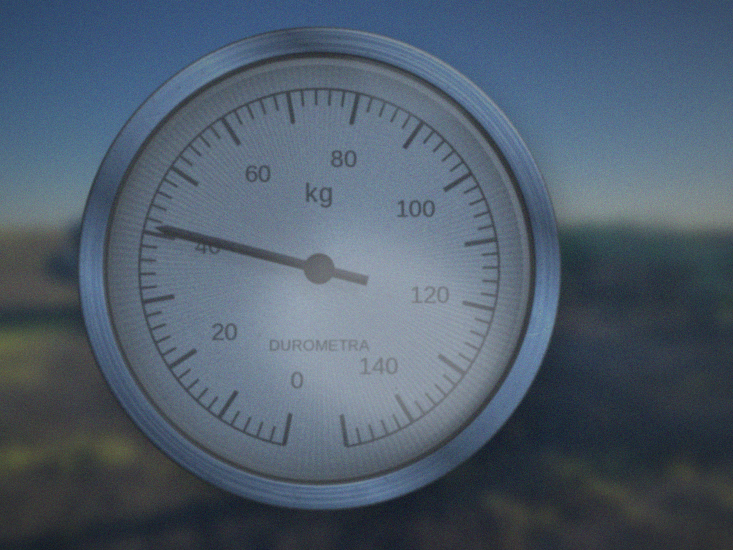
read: 41 kg
